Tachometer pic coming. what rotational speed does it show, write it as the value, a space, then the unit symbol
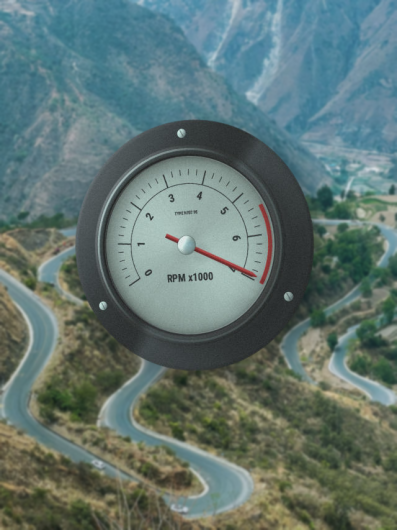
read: 6900 rpm
